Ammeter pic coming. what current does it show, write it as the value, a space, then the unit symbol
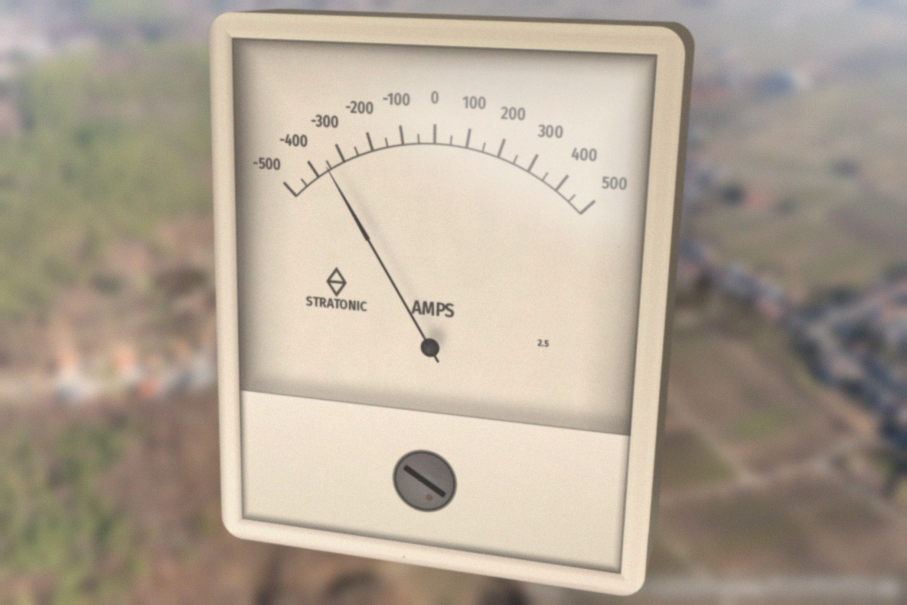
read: -350 A
